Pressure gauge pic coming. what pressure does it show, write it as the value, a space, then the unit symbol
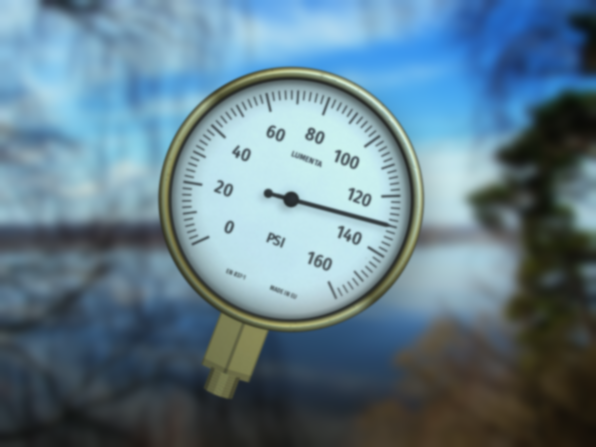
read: 130 psi
